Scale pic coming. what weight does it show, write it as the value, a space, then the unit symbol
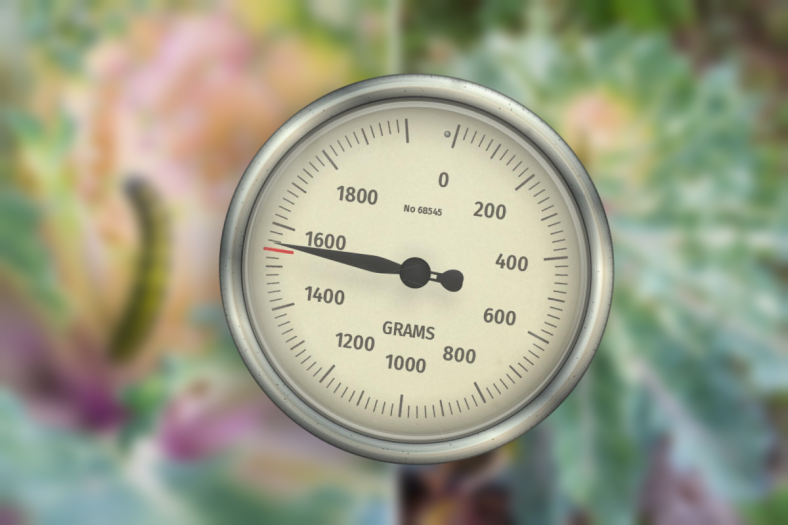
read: 1560 g
